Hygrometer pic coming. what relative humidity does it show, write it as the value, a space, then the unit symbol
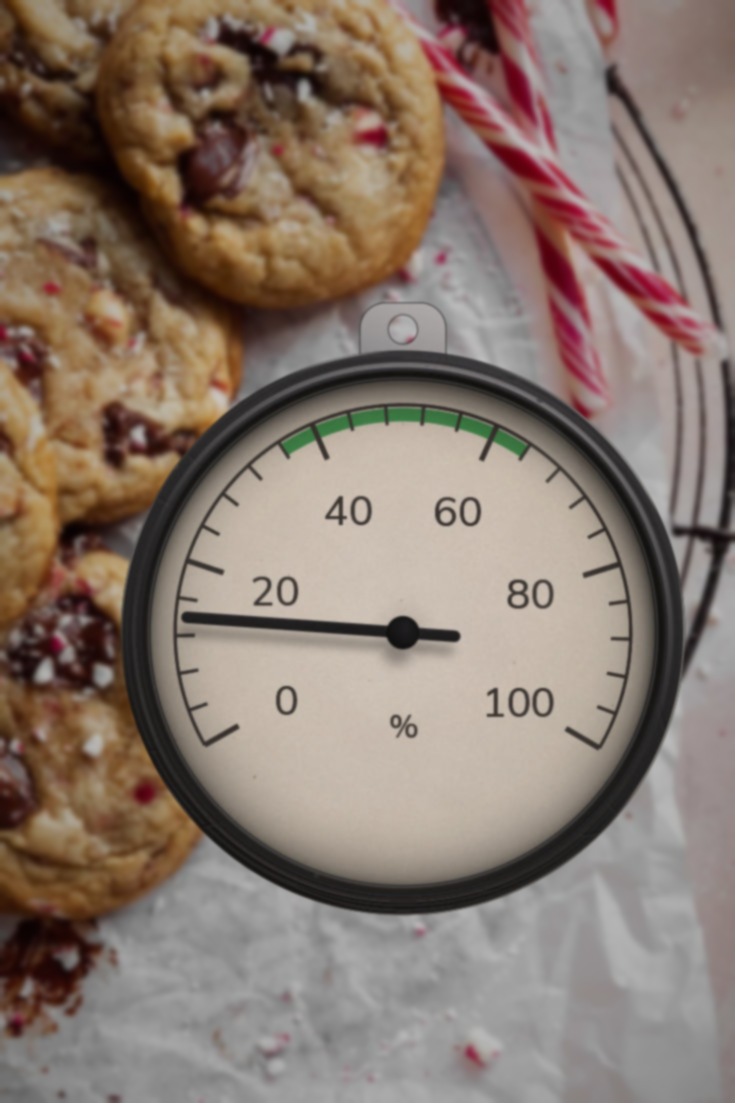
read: 14 %
